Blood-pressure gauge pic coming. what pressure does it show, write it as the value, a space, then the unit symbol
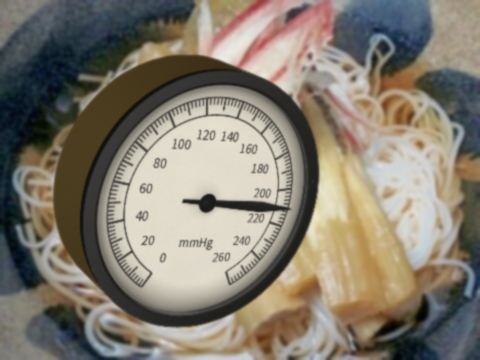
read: 210 mmHg
